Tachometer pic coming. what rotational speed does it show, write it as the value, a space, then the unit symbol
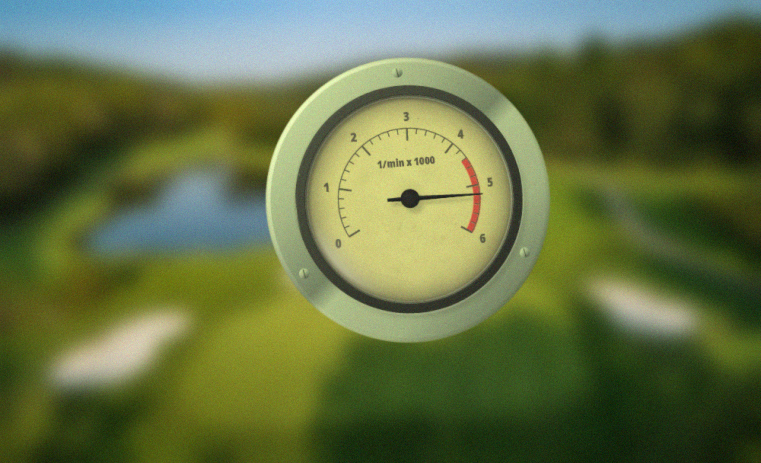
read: 5200 rpm
